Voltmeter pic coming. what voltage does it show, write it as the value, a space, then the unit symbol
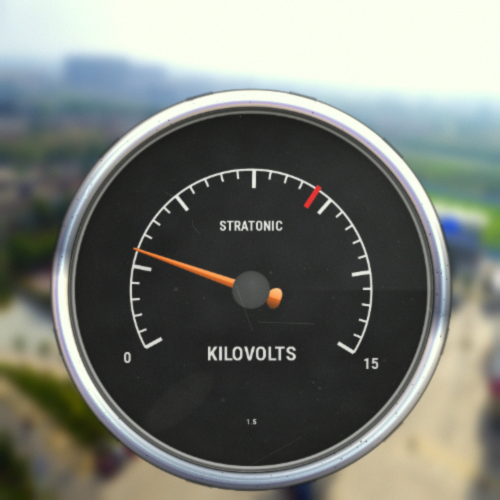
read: 3 kV
